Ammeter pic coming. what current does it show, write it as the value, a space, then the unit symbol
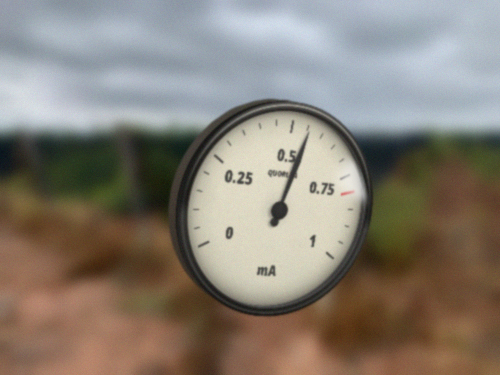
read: 0.55 mA
